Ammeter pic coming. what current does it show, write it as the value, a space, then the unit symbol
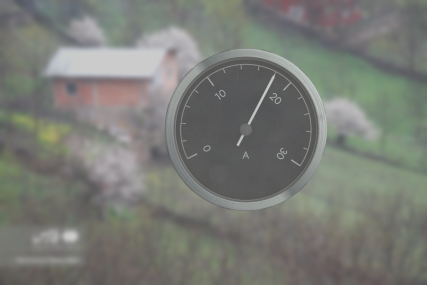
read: 18 A
